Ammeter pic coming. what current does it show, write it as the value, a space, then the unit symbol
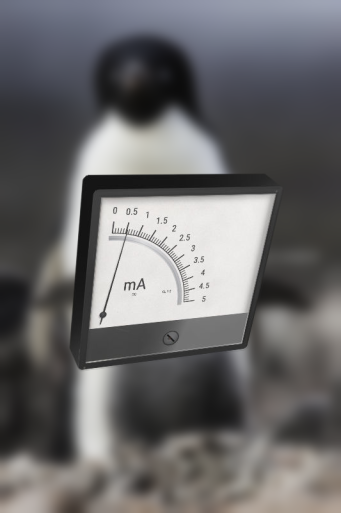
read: 0.5 mA
